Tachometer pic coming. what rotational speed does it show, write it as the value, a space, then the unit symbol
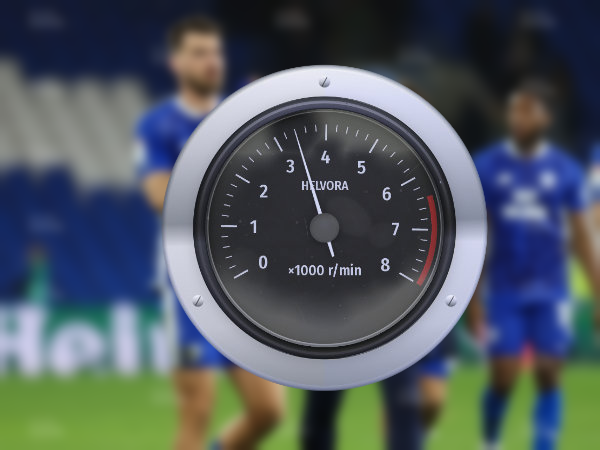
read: 3400 rpm
